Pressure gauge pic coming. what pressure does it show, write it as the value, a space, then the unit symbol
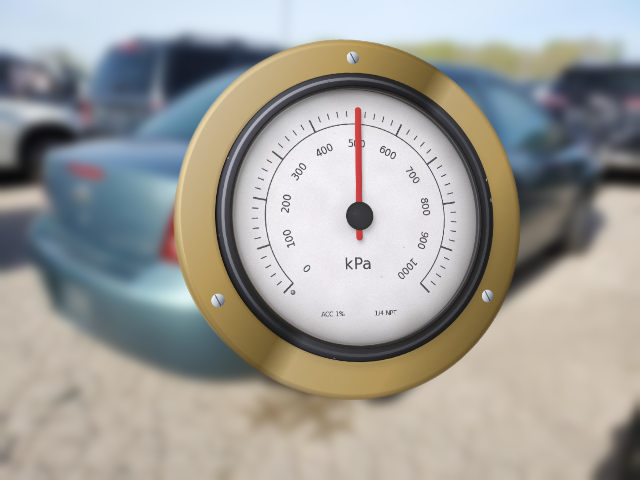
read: 500 kPa
